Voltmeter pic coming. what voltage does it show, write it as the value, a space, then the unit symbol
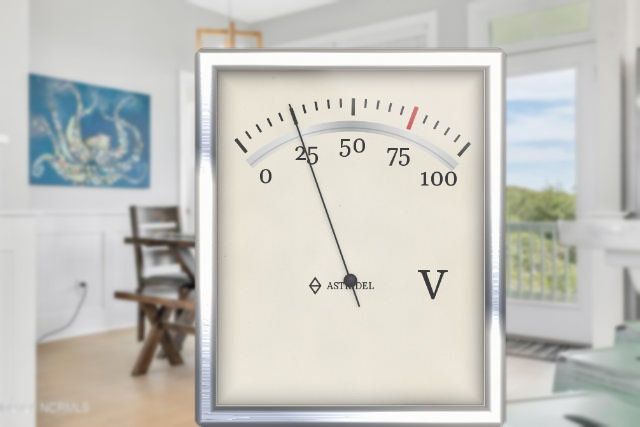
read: 25 V
